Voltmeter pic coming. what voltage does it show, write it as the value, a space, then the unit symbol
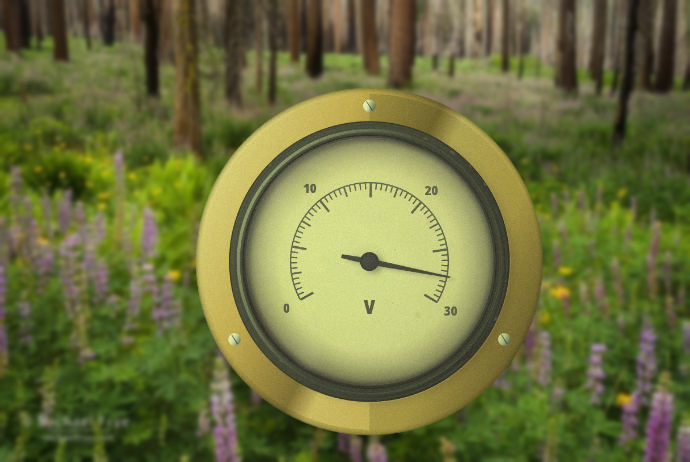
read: 27.5 V
